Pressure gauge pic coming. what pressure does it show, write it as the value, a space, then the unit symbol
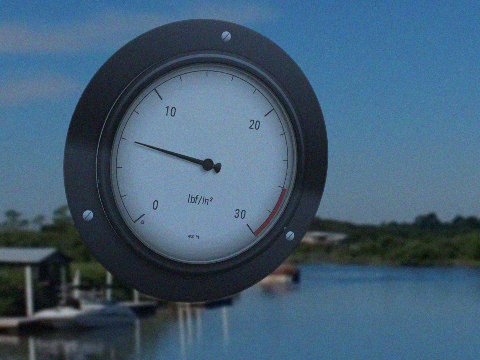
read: 6 psi
